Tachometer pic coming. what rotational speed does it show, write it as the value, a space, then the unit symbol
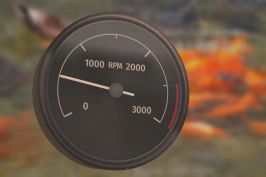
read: 500 rpm
